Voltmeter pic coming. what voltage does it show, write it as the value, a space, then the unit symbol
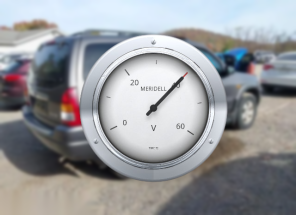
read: 40 V
